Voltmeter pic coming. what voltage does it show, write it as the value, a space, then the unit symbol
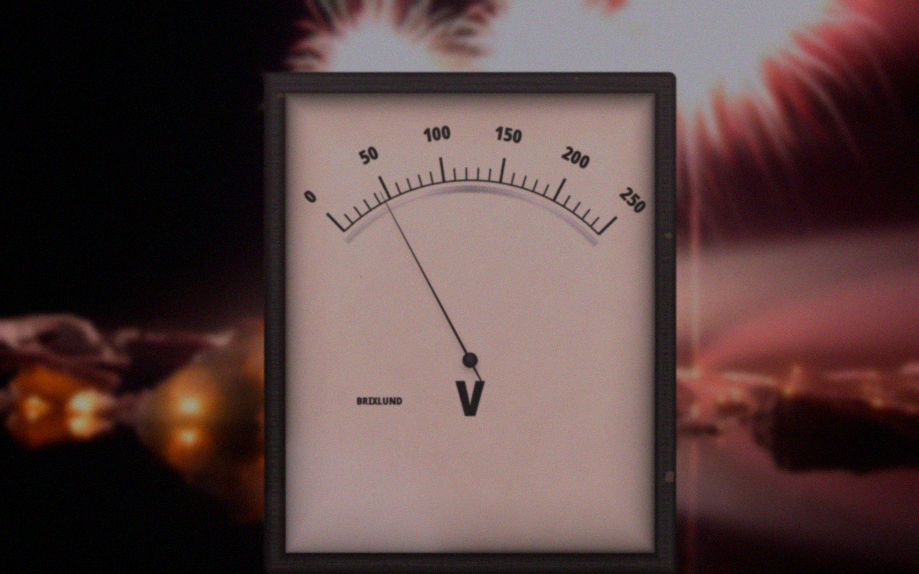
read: 45 V
